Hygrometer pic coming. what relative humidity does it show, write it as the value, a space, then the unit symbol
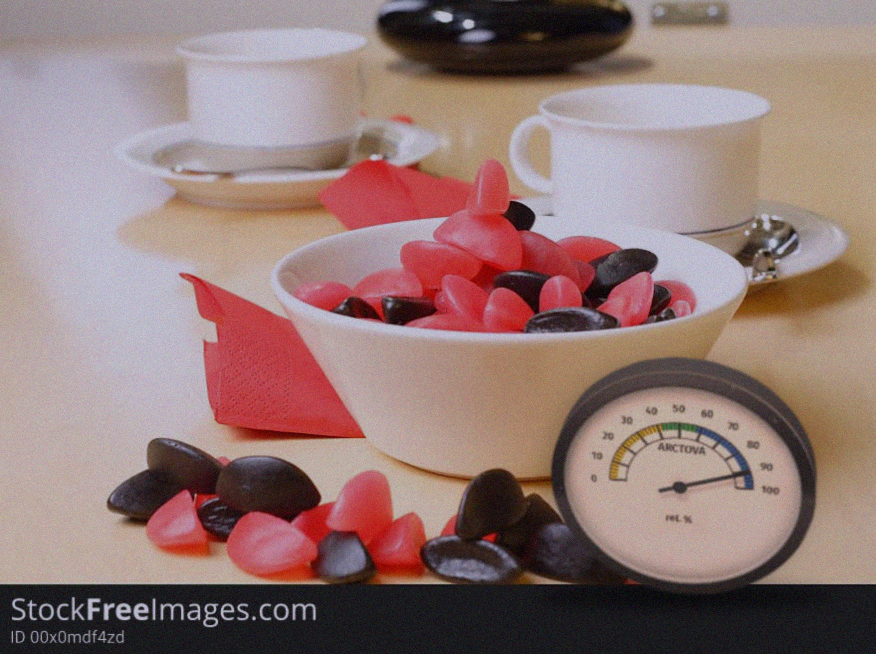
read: 90 %
